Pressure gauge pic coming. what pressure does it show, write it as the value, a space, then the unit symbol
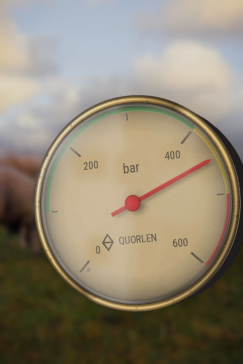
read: 450 bar
